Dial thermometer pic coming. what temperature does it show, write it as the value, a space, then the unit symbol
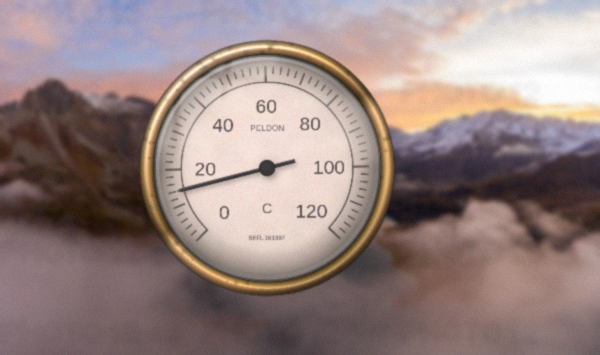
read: 14 °C
